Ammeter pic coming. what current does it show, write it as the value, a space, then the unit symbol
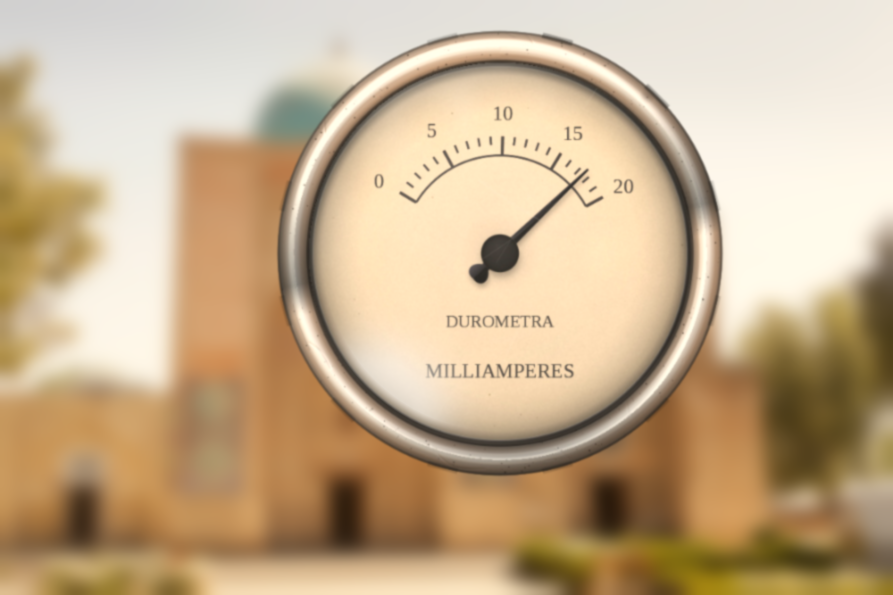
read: 17.5 mA
